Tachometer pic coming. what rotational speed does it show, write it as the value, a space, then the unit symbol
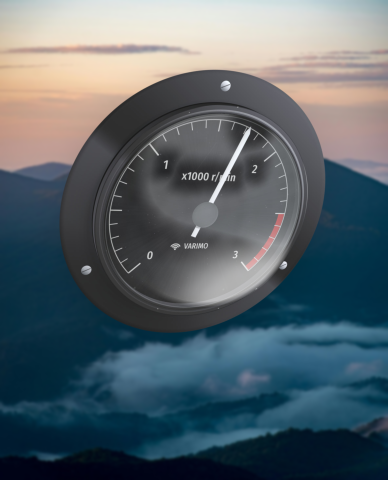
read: 1700 rpm
